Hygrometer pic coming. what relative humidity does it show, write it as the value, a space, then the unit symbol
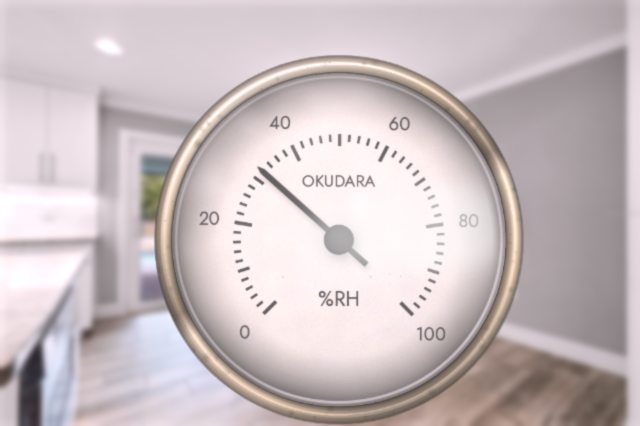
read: 32 %
